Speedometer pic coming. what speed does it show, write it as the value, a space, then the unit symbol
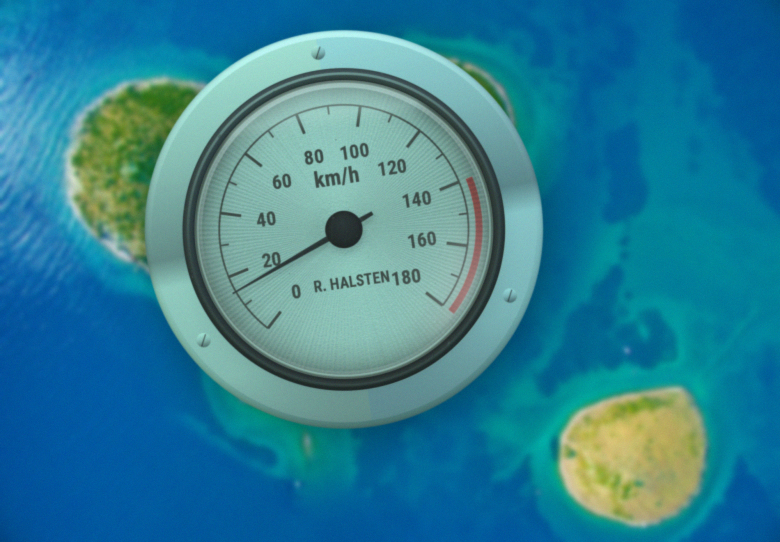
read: 15 km/h
